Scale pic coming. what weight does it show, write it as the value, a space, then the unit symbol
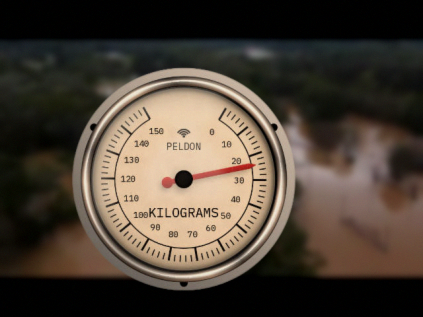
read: 24 kg
